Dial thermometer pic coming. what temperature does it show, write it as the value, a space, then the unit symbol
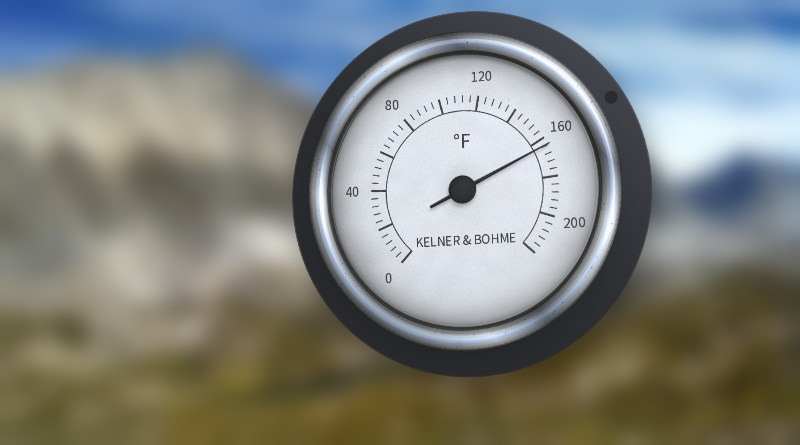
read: 164 °F
